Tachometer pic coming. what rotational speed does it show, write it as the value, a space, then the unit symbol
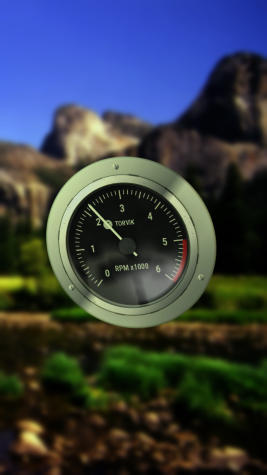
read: 2200 rpm
